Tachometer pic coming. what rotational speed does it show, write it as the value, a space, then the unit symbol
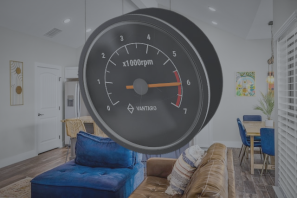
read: 6000 rpm
